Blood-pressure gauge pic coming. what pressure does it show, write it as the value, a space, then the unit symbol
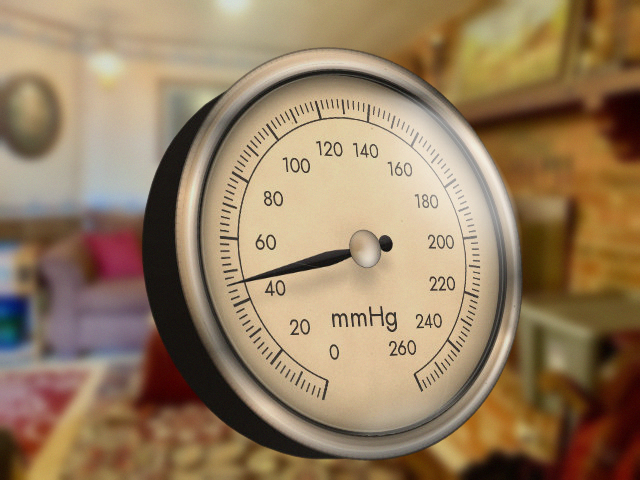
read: 46 mmHg
